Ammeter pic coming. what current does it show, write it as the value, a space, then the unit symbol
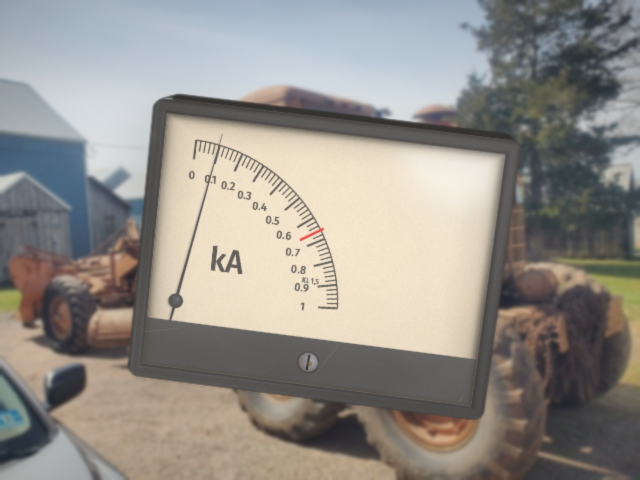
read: 0.1 kA
